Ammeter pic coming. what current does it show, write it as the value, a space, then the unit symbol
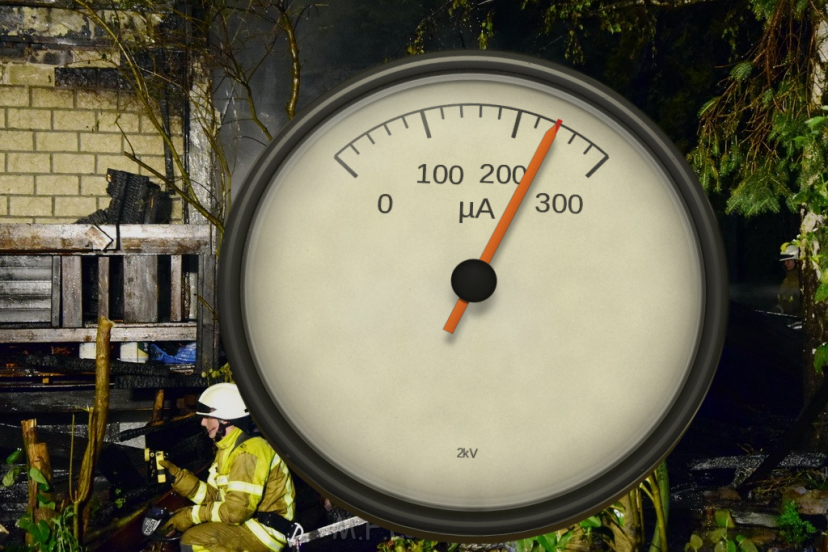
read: 240 µA
